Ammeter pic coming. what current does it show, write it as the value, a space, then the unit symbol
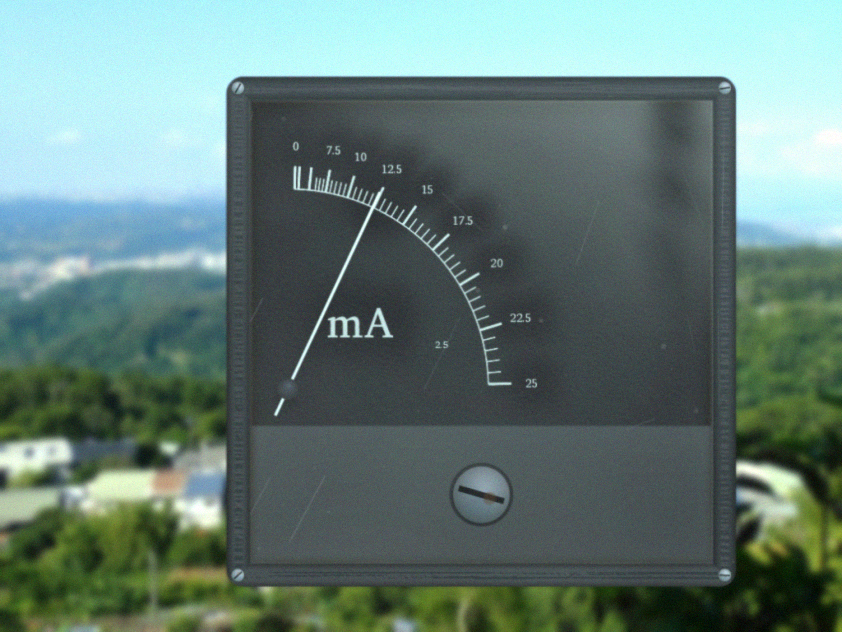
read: 12.5 mA
